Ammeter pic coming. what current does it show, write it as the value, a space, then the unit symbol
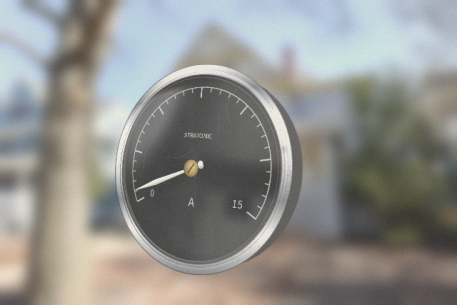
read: 0.5 A
